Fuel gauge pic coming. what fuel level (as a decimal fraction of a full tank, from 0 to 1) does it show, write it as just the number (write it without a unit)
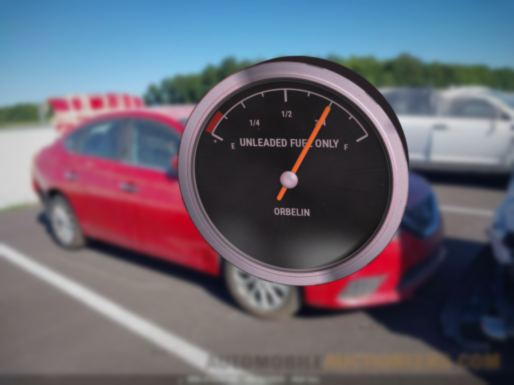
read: 0.75
